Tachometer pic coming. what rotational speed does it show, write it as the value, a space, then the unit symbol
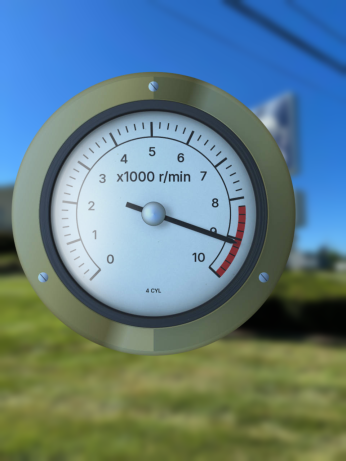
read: 9100 rpm
